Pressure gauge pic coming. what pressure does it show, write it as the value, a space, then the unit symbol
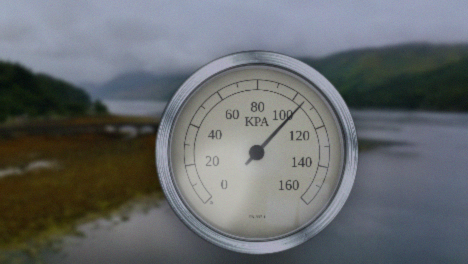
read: 105 kPa
